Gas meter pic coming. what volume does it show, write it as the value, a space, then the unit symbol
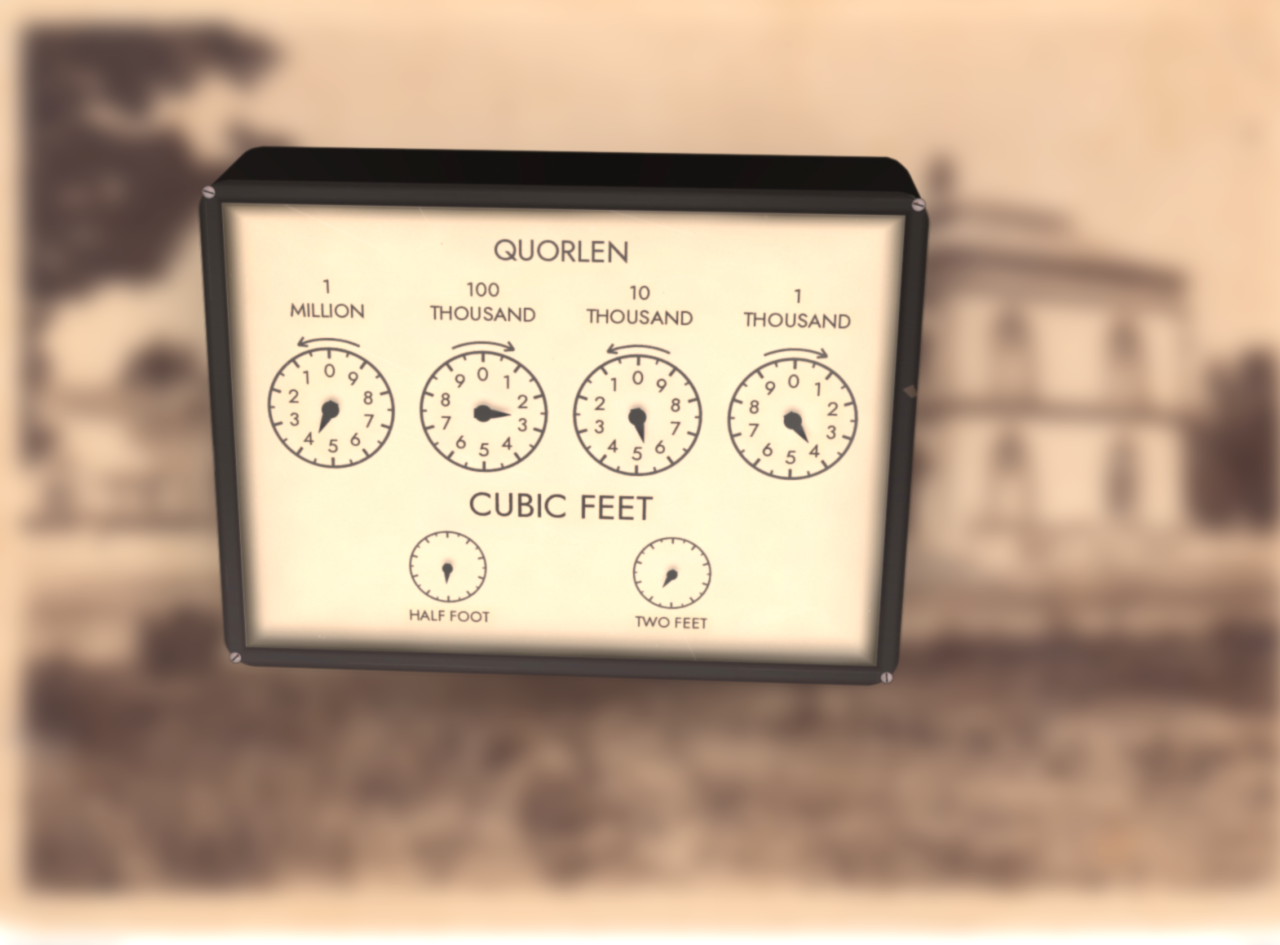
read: 425400 ft³
